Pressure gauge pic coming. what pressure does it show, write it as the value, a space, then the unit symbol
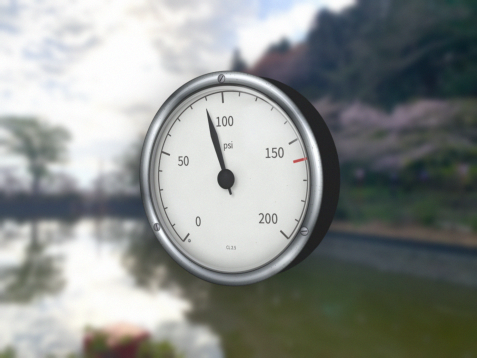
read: 90 psi
